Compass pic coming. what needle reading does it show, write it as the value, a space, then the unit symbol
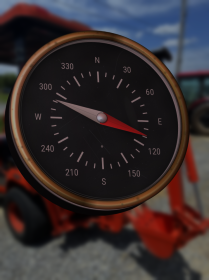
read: 110 °
